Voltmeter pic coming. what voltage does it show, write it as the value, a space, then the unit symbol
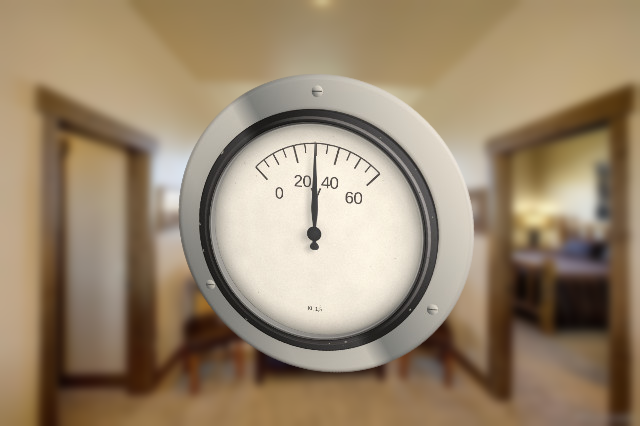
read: 30 V
